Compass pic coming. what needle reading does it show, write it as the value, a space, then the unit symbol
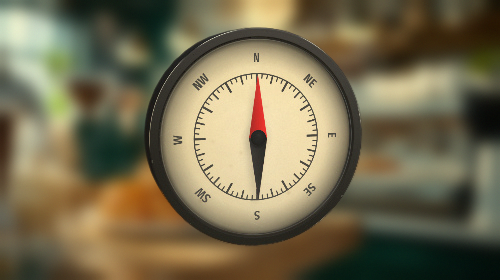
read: 0 °
